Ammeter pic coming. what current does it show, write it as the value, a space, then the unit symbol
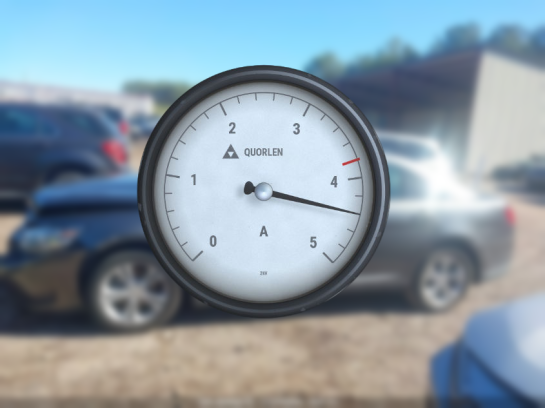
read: 4.4 A
